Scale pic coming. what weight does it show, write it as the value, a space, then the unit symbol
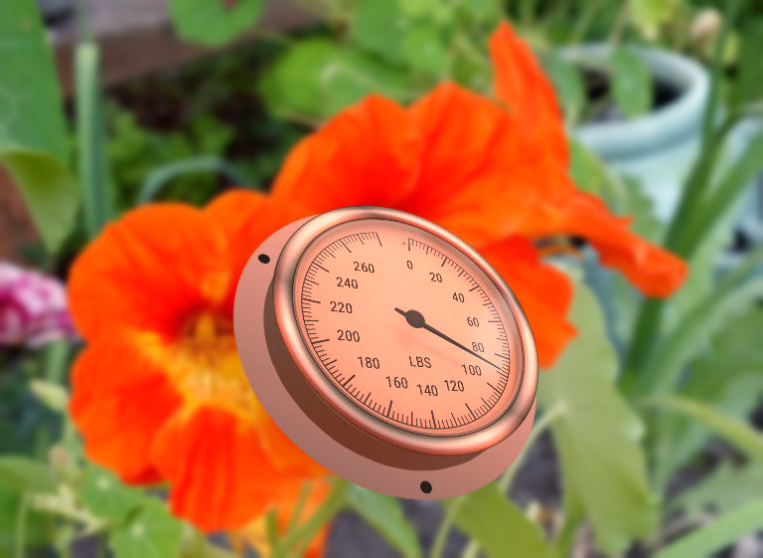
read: 90 lb
